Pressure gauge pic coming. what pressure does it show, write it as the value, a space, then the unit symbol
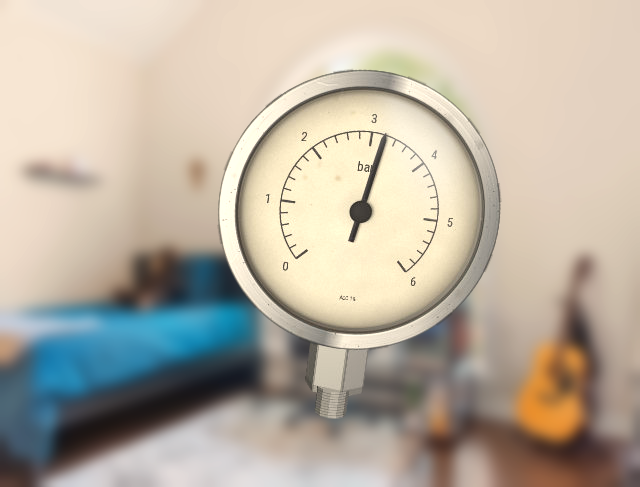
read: 3.2 bar
